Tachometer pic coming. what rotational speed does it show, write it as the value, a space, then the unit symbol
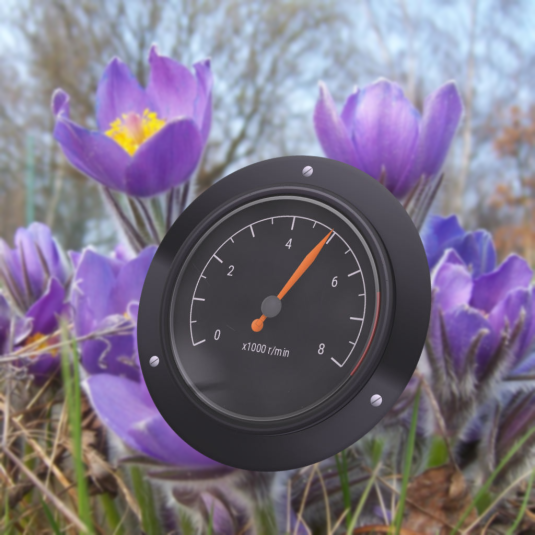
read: 5000 rpm
